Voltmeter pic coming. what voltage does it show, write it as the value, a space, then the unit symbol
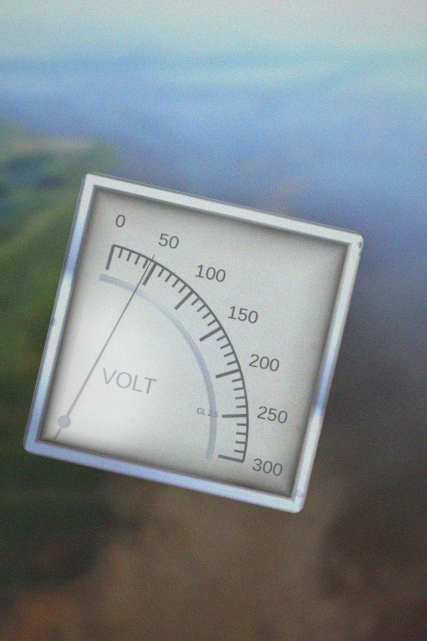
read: 45 V
